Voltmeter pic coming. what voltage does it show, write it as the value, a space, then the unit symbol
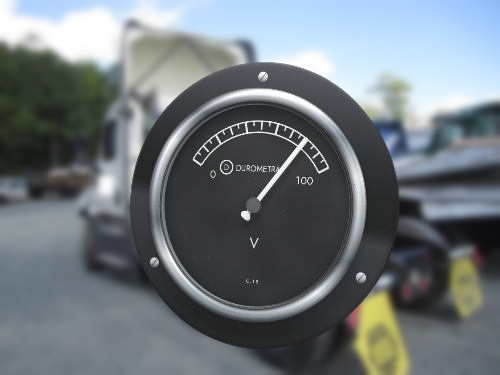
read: 80 V
